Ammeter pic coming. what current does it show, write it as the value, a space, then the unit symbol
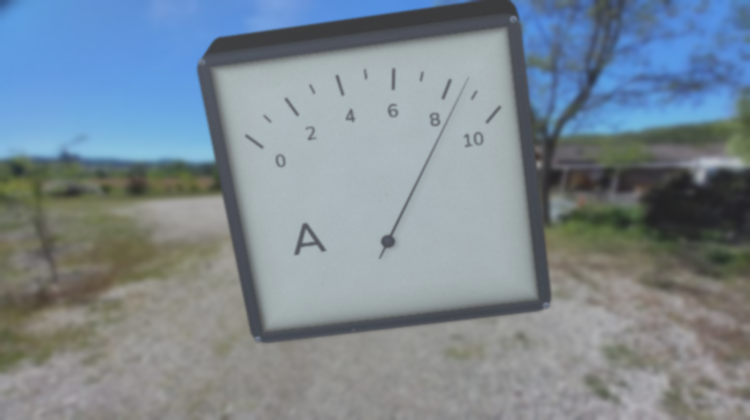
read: 8.5 A
